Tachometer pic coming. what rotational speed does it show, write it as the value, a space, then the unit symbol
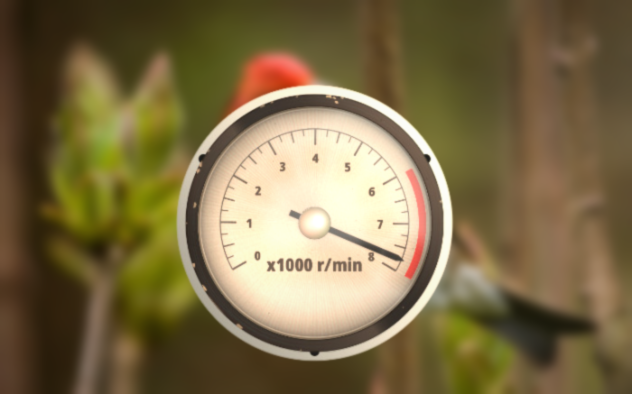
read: 7750 rpm
